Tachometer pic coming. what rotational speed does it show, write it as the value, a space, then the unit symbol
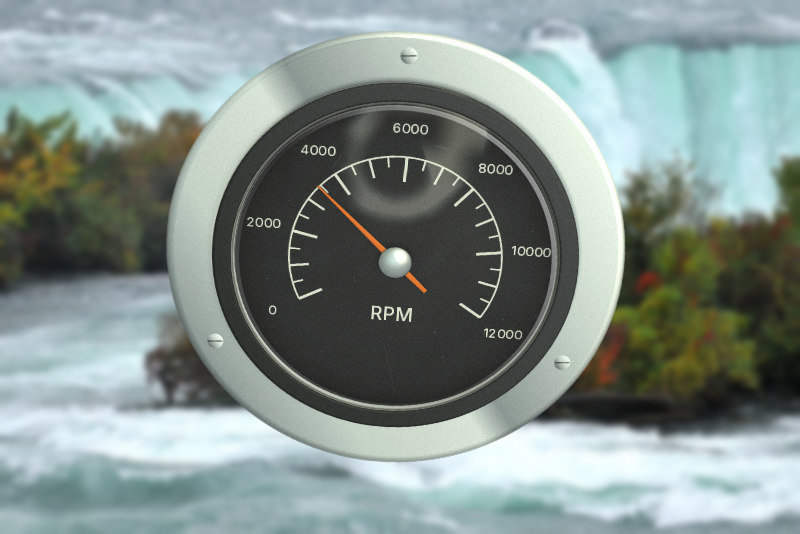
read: 3500 rpm
